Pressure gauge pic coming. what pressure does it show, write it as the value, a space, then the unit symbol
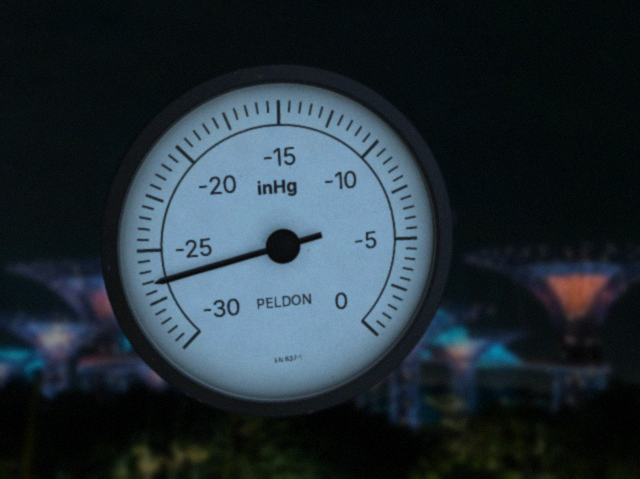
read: -26.5 inHg
